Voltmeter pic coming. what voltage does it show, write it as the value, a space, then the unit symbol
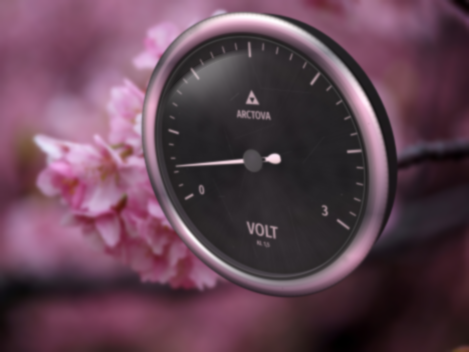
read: 0.25 V
